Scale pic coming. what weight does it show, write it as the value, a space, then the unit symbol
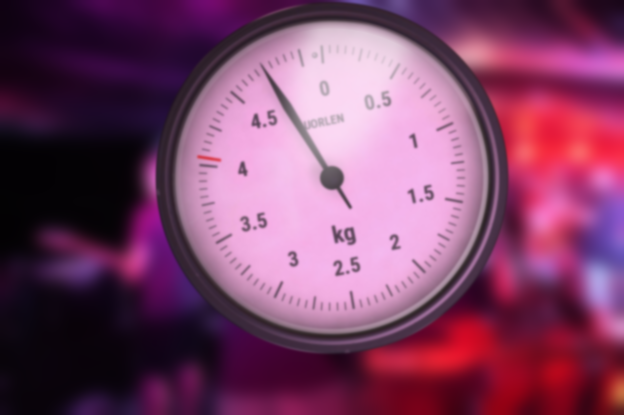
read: 4.75 kg
